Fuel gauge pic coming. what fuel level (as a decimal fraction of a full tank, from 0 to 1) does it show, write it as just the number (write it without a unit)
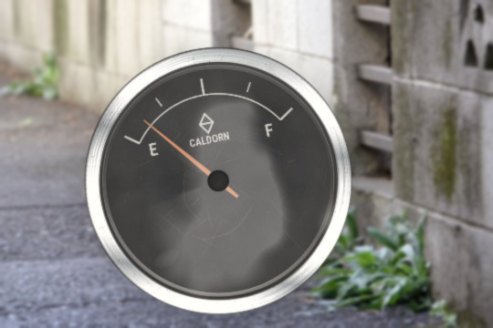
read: 0.125
